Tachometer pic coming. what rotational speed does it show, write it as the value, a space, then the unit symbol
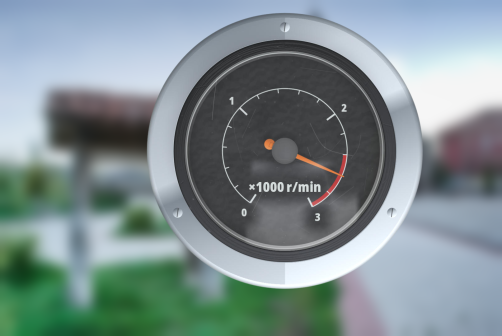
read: 2600 rpm
